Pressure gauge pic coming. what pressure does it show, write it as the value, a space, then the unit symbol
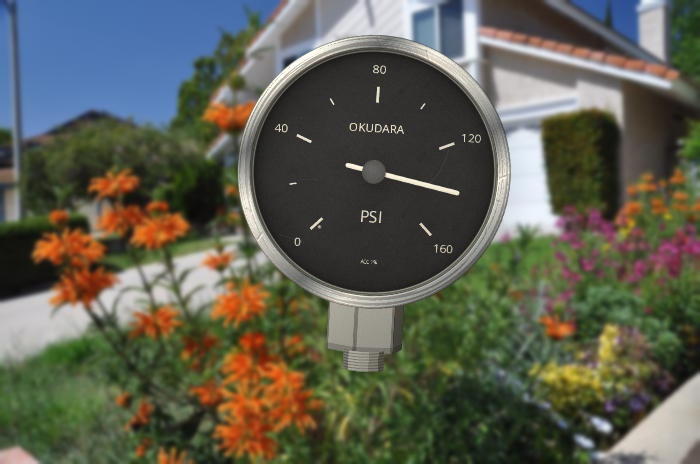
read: 140 psi
